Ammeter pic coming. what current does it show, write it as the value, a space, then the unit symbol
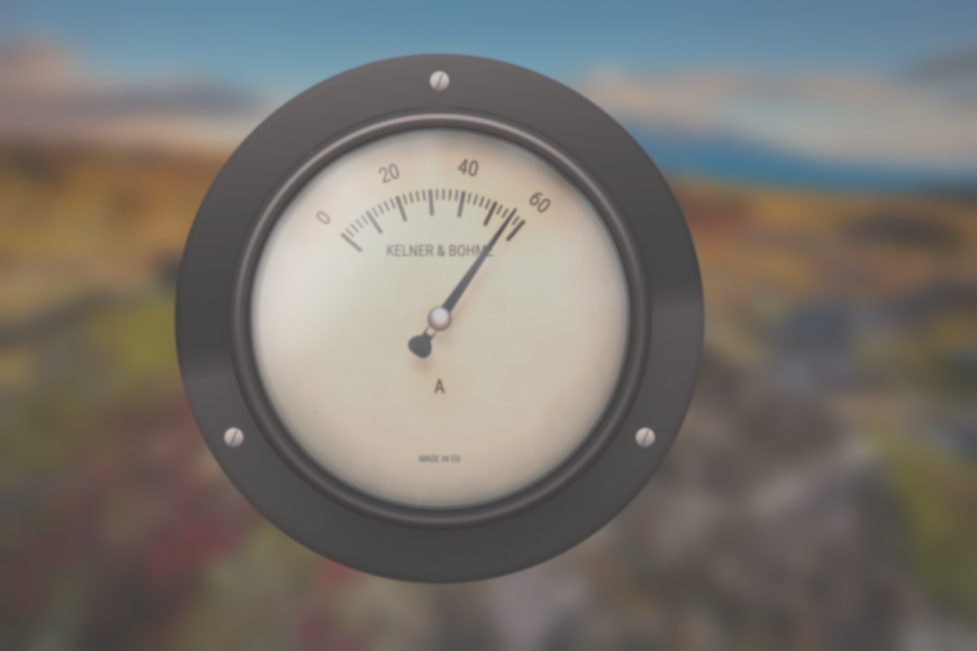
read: 56 A
